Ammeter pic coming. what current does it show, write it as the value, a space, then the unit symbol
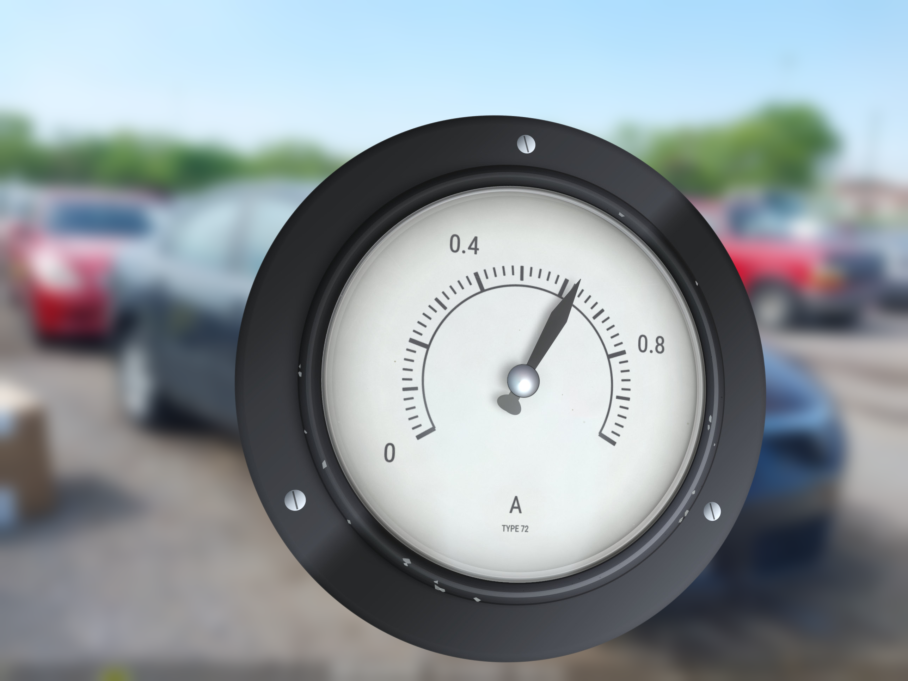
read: 0.62 A
